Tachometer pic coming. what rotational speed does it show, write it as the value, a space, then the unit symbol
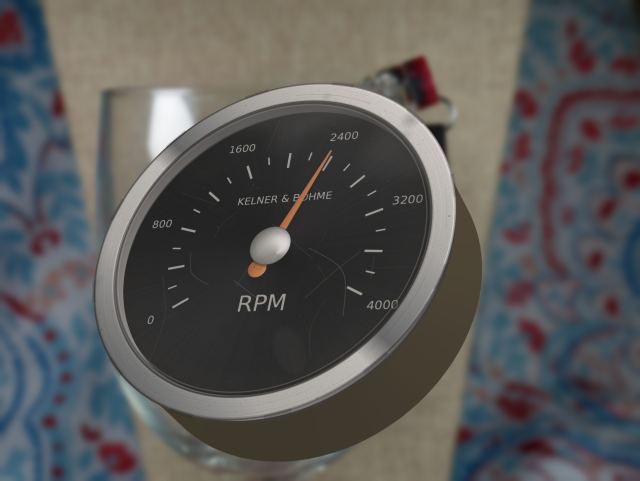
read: 2400 rpm
